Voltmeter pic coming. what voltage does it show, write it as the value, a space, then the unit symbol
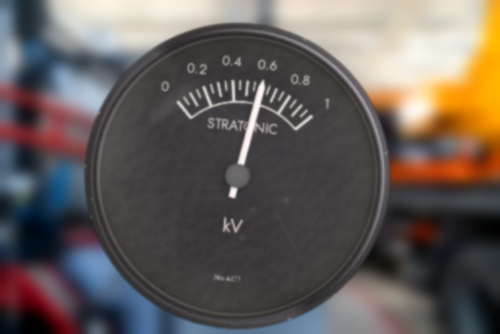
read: 0.6 kV
